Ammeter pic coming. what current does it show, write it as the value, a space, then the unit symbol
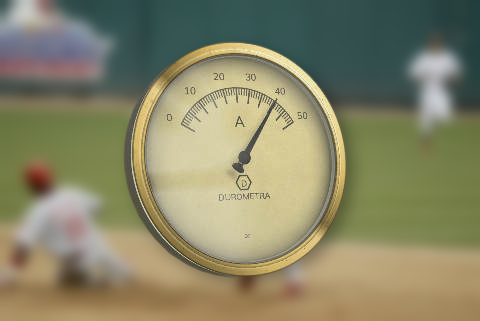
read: 40 A
